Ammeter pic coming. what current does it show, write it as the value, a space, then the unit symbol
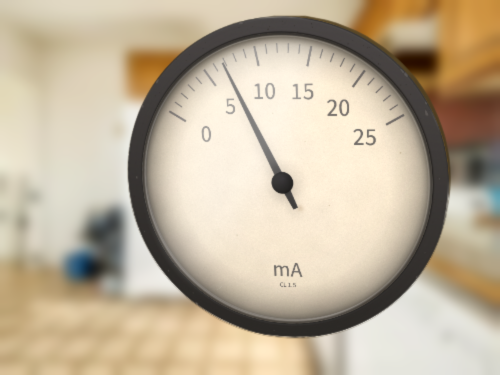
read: 7 mA
